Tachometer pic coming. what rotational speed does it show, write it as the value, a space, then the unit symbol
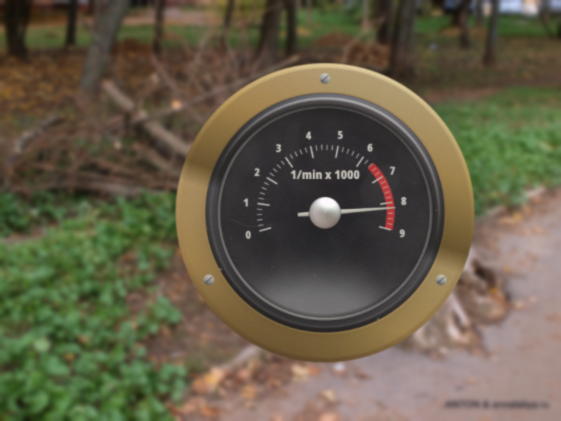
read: 8200 rpm
